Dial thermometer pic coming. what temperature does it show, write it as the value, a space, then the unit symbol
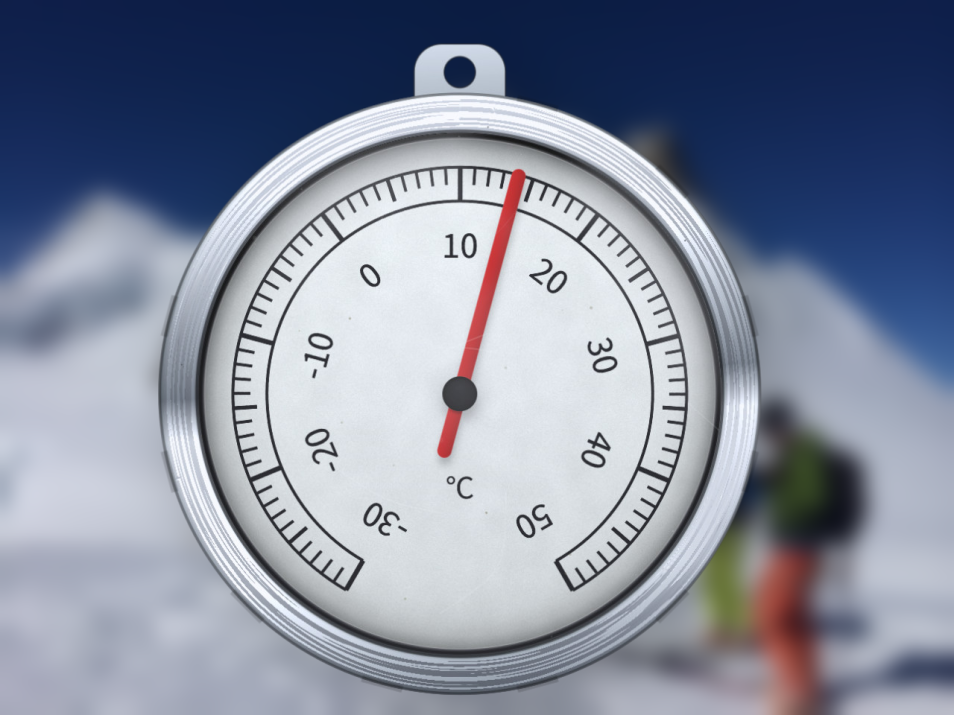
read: 14 °C
